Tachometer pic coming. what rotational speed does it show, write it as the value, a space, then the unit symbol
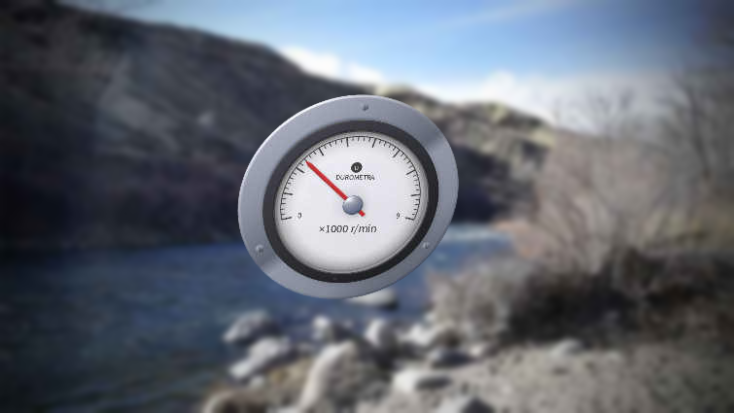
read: 2400 rpm
